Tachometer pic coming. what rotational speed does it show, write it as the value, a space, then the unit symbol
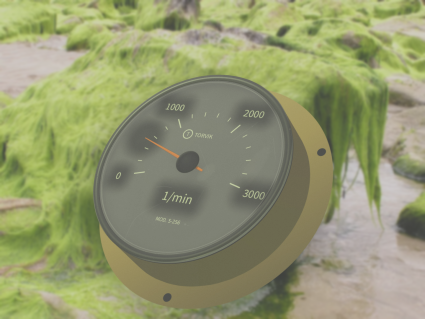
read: 500 rpm
